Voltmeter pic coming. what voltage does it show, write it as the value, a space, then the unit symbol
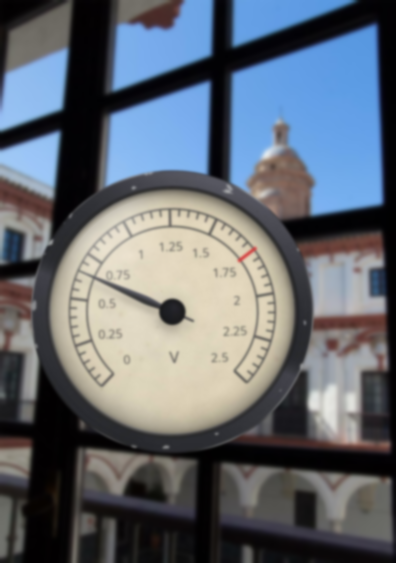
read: 0.65 V
